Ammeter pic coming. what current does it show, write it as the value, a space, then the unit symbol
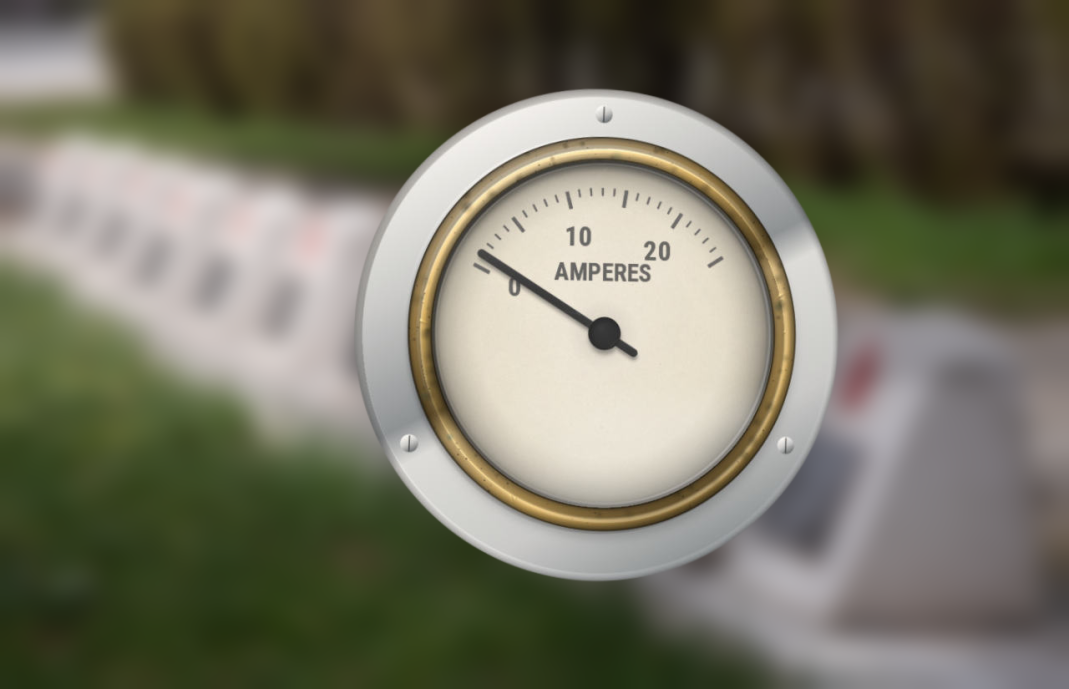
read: 1 A
